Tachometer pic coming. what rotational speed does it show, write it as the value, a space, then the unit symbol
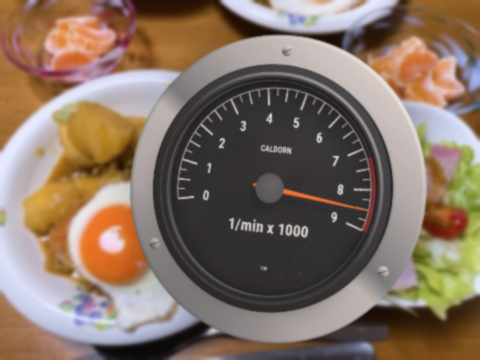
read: 8500 rpm
